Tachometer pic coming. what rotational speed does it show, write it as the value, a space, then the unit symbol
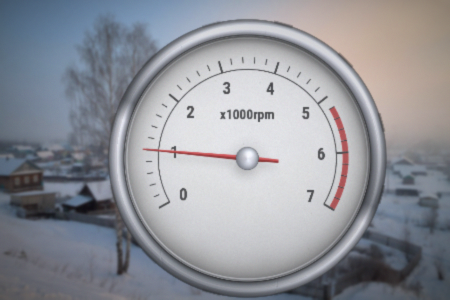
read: 1000 rpm
